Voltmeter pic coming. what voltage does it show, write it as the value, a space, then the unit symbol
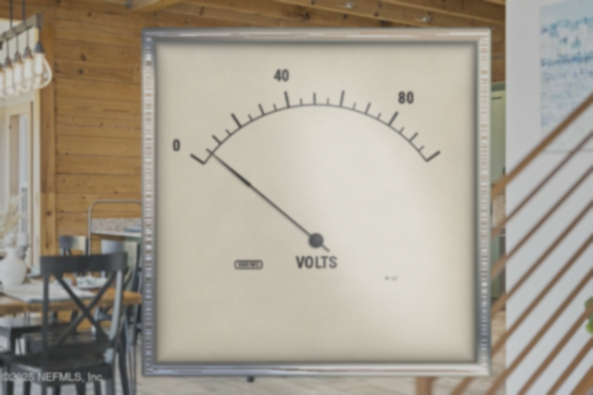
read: 5 V
